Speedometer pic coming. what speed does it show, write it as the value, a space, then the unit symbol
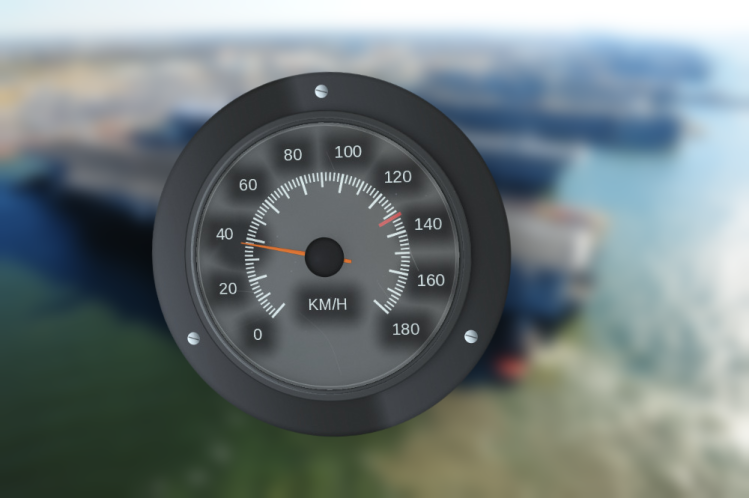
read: 38 km/h
